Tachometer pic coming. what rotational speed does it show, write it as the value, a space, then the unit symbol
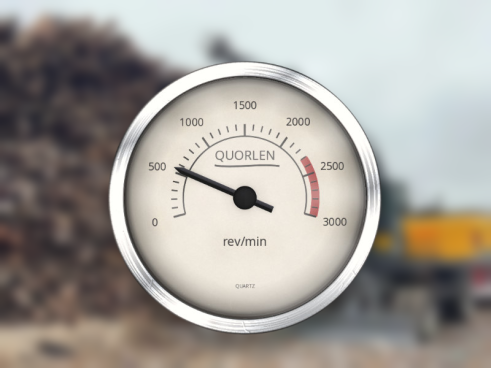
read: 550 rpm
